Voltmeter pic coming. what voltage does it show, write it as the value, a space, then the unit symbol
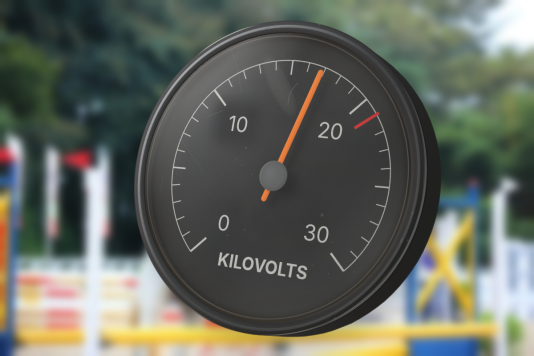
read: 17 kV
